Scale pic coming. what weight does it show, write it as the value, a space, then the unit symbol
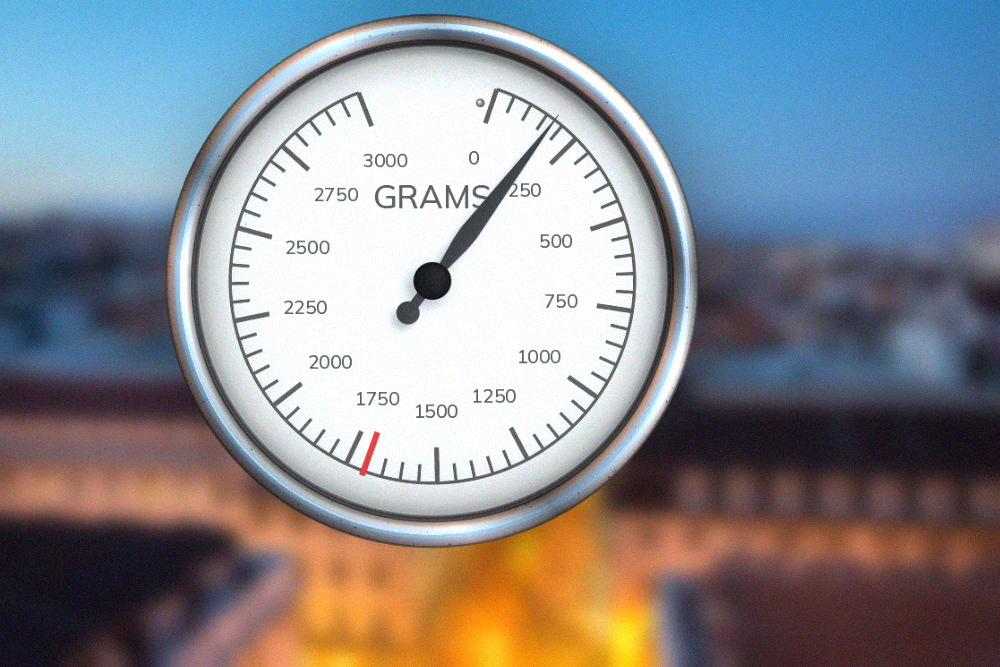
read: 175 g
